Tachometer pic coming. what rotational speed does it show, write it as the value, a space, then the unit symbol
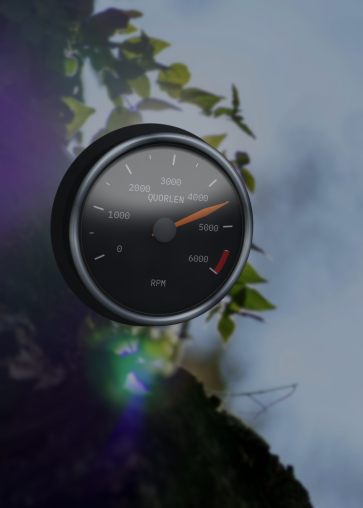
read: 4500 rpm
